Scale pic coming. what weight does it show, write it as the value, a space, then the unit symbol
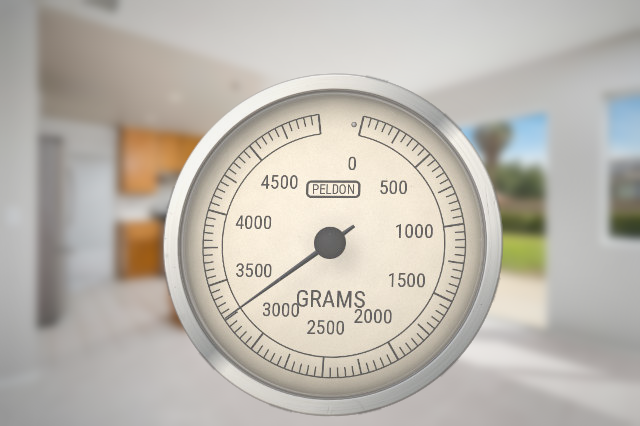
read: 3250 g
